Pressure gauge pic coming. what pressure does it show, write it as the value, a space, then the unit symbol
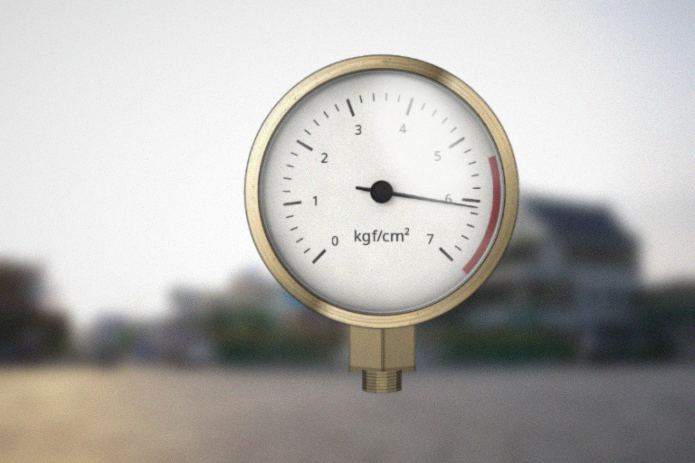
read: 6.1 kg/cm²
